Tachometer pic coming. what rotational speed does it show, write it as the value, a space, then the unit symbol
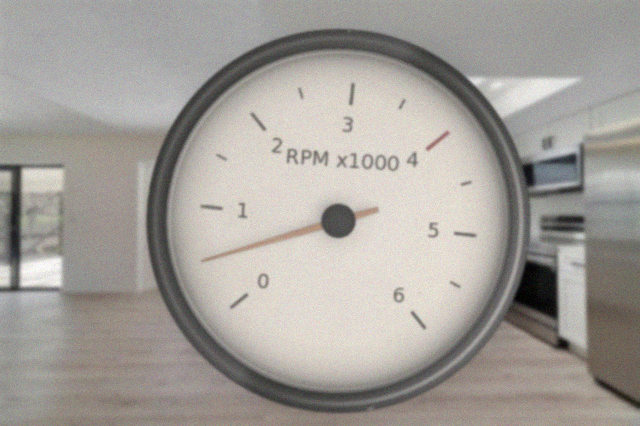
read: 500 rpm
